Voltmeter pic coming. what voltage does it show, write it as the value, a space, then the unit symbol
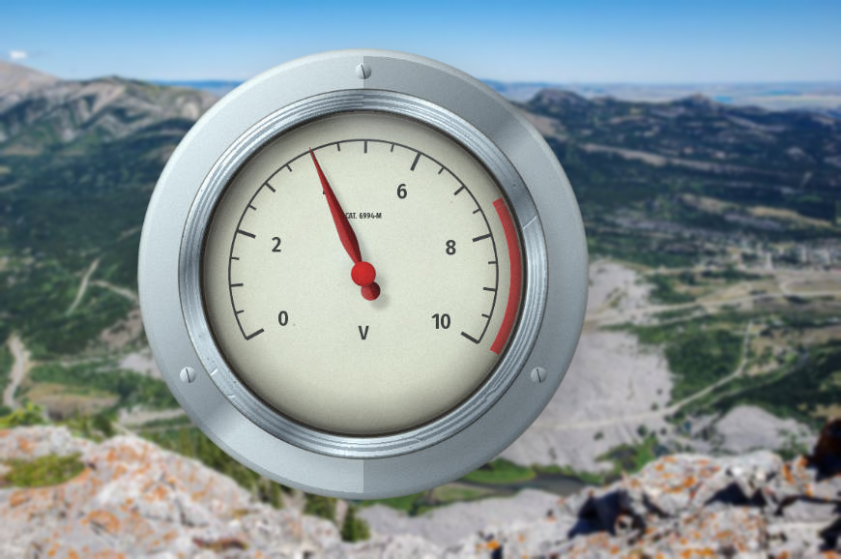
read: 4 V
